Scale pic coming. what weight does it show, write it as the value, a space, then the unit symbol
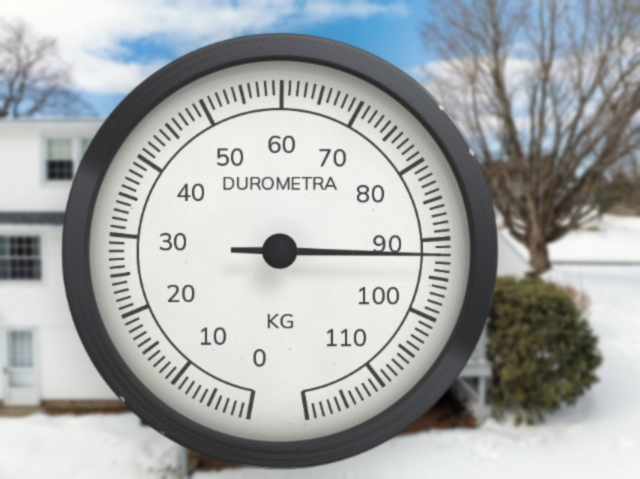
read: 92 kg
